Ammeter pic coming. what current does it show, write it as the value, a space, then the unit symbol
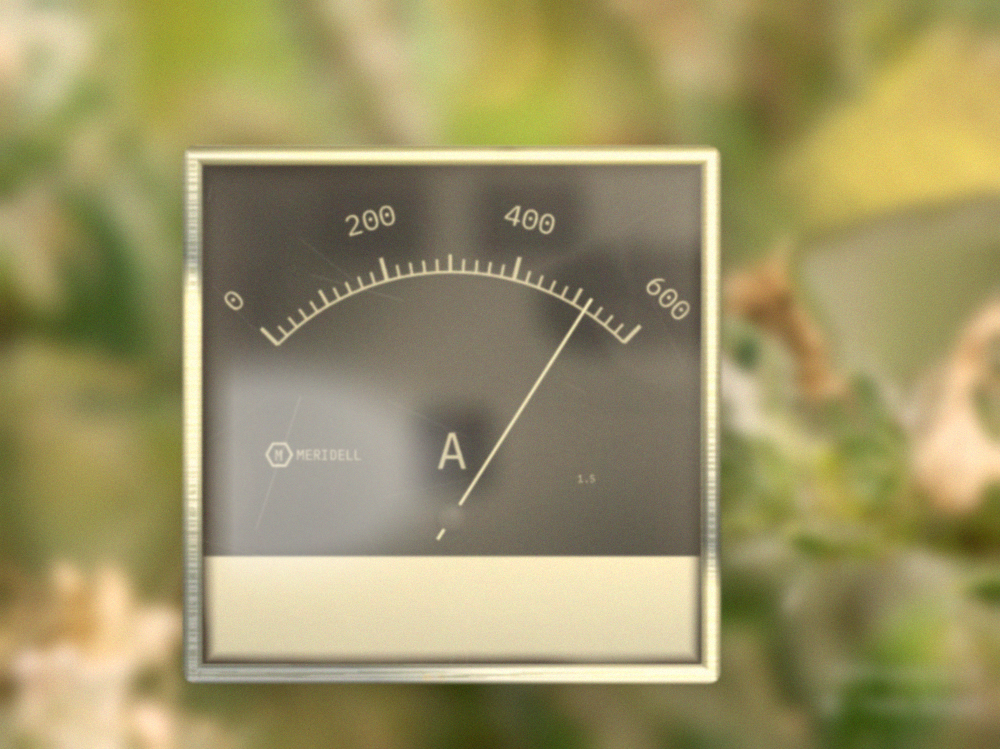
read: 520 A
